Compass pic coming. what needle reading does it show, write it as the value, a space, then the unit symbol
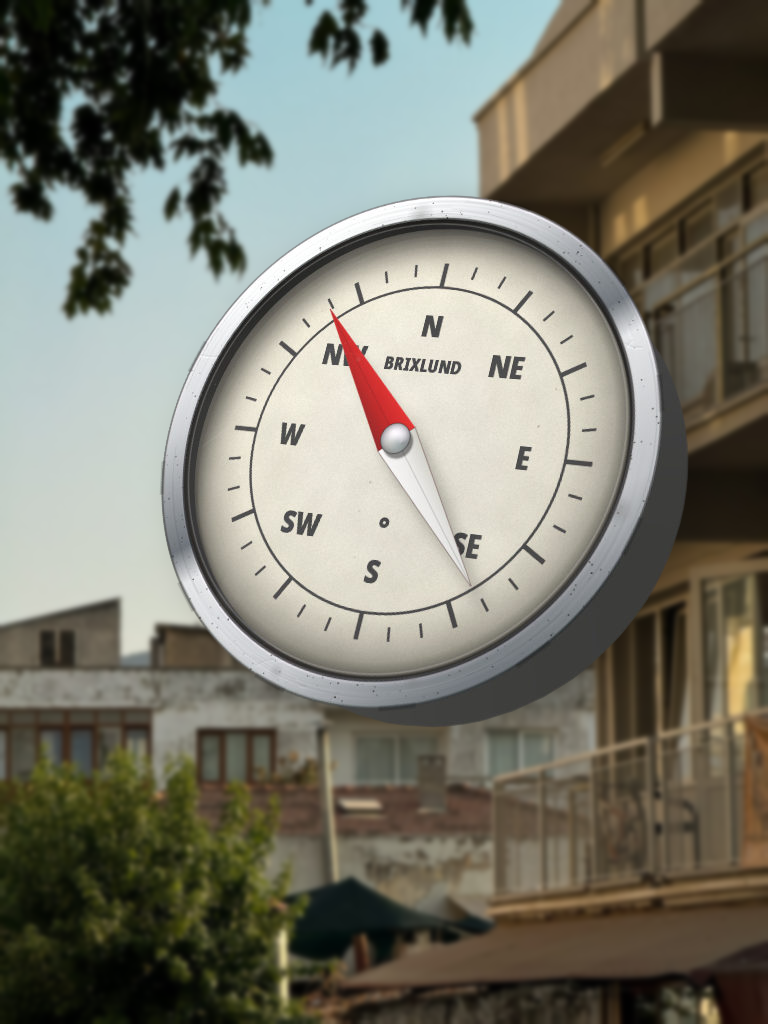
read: 320 °
